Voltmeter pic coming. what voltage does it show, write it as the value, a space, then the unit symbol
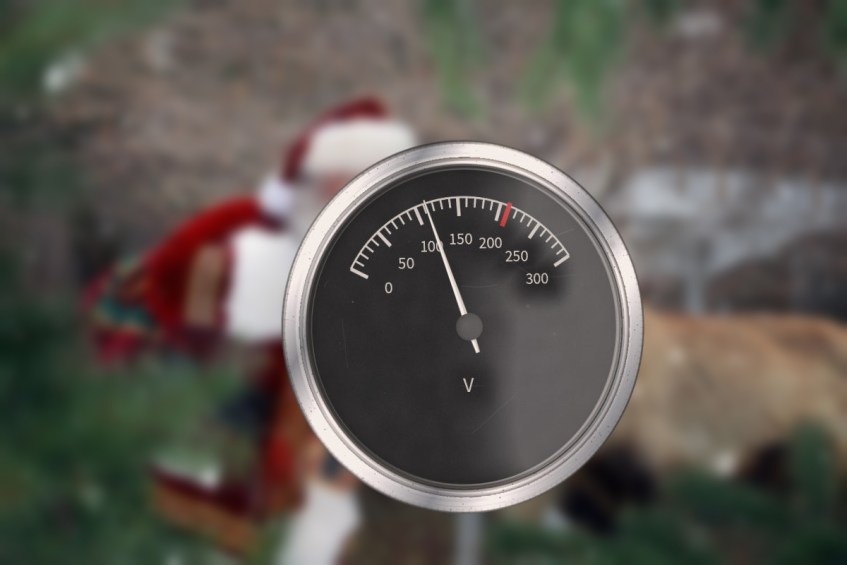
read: 110 V
